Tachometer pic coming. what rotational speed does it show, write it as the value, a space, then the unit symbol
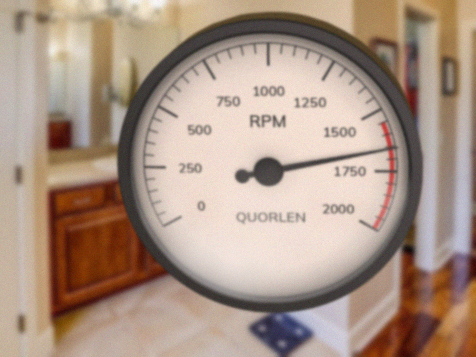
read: 1650 rpm
